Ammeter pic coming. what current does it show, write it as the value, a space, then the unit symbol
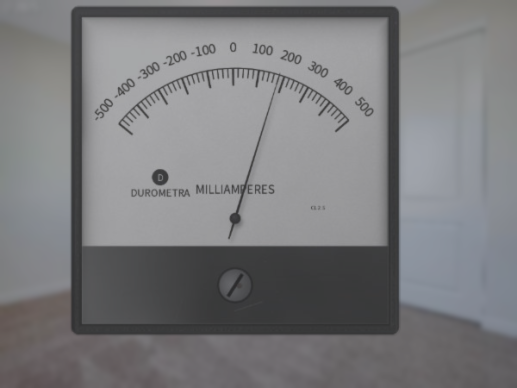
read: 180 mA
